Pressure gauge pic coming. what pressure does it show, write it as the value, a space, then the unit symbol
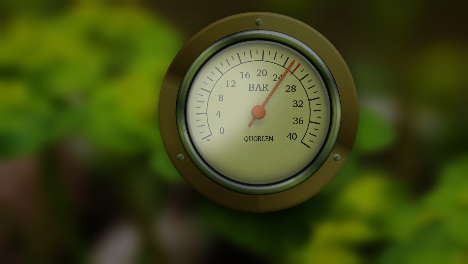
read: 25 bar
